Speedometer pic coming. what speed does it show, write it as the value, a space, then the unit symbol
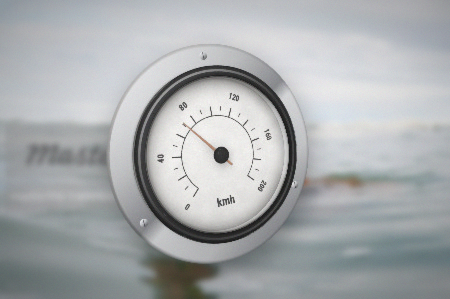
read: 70 km/h
